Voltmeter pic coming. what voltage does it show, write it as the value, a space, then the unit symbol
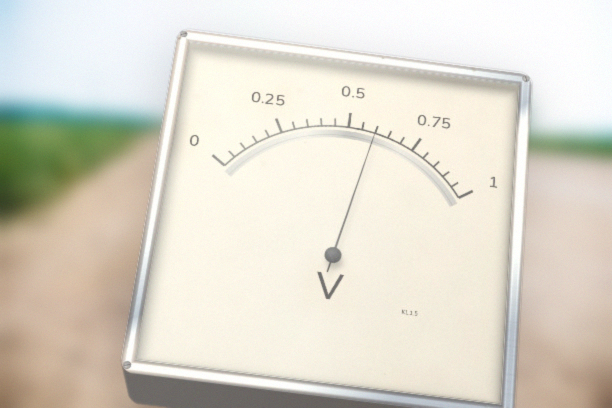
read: 0.6 V
